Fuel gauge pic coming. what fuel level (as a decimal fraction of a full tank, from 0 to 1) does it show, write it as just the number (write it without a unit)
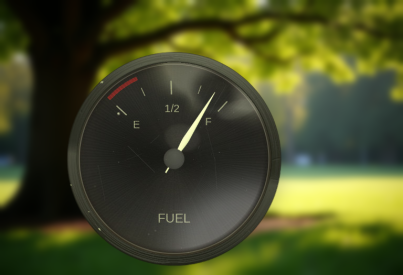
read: 0.875
